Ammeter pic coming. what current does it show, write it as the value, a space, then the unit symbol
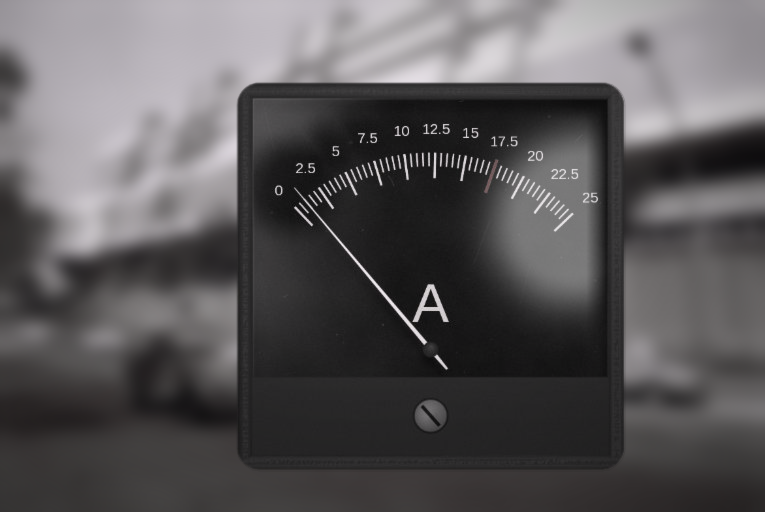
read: 1 A
